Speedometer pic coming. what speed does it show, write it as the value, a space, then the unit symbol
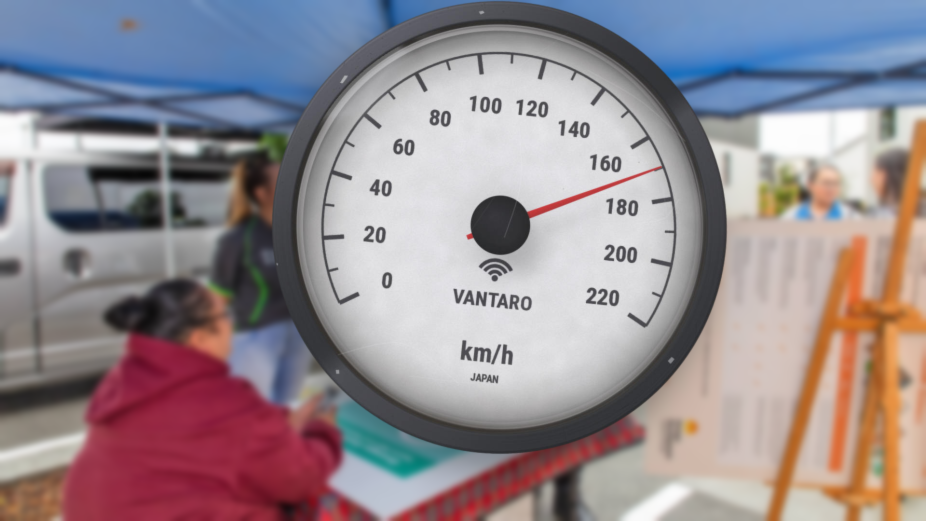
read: 170 km/h
